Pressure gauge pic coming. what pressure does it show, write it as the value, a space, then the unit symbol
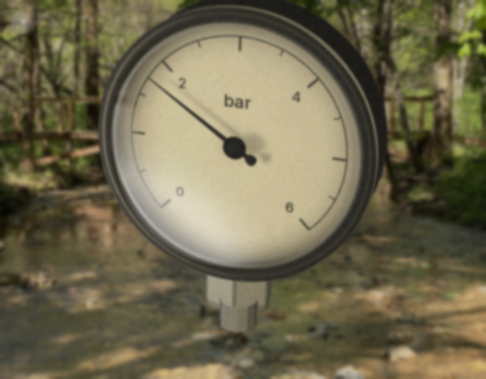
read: 1.75 bar
